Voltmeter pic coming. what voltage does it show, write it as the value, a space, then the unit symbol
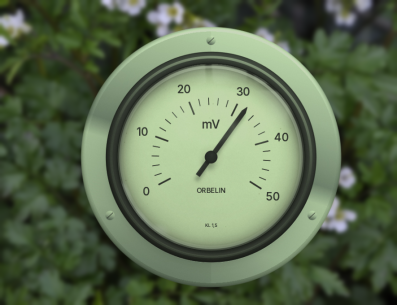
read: 32 mV
